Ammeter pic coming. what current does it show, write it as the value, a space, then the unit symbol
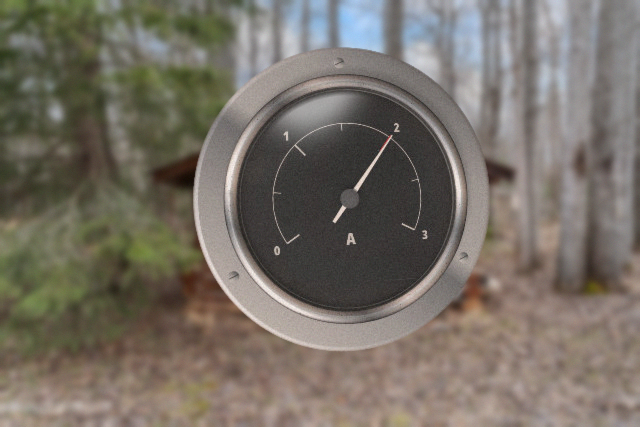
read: 2 A
